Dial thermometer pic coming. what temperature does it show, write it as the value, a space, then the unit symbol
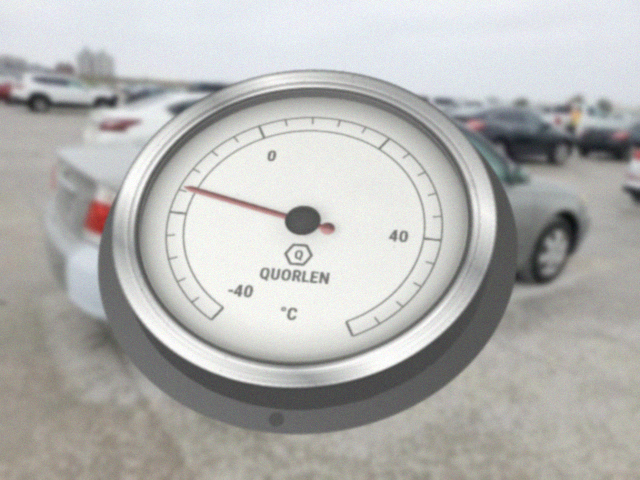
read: -16 °C
